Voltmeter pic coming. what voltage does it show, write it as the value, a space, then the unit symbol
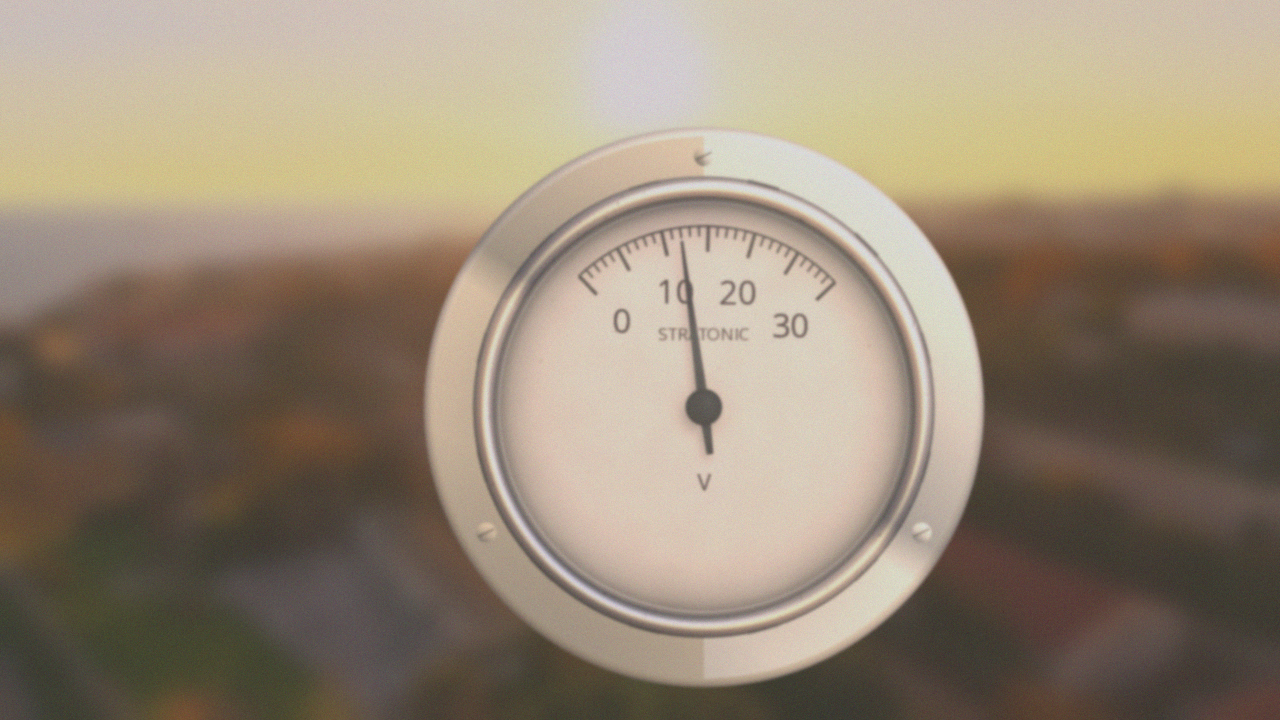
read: 12 V
